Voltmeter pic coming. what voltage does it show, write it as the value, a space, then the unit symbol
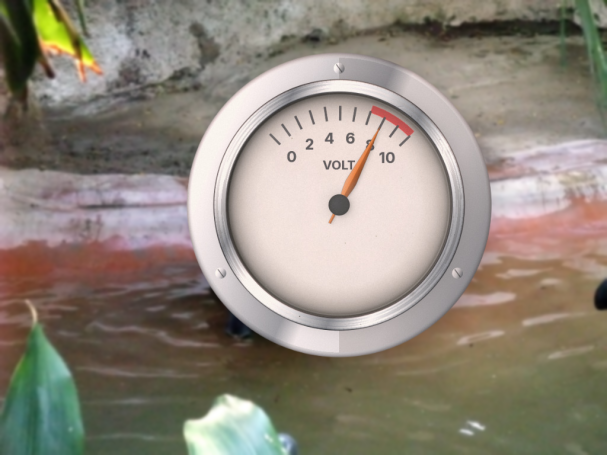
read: 8 V
